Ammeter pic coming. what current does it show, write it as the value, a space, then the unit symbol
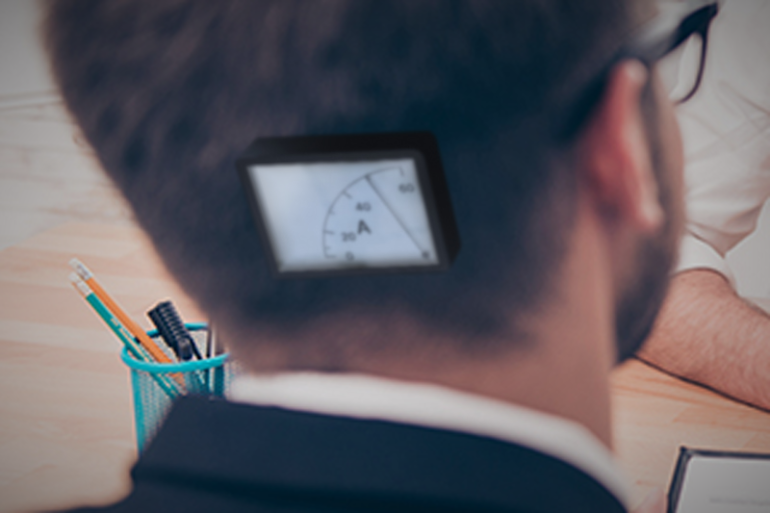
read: 50 A
